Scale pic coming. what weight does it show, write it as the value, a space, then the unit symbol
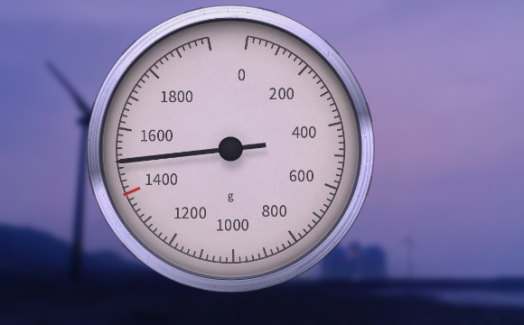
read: 1500 g
